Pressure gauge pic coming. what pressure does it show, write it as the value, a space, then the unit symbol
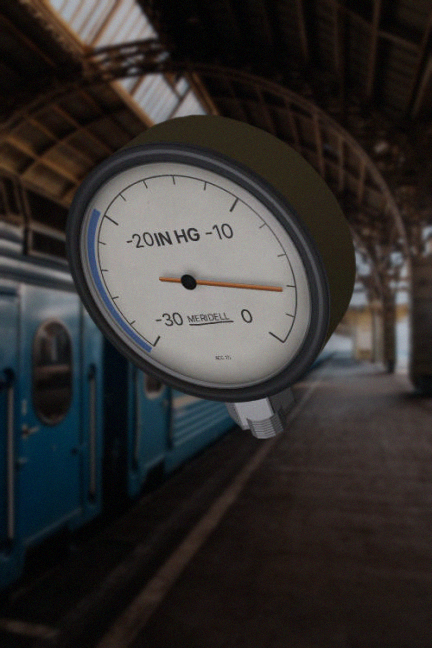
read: -4 inHg
